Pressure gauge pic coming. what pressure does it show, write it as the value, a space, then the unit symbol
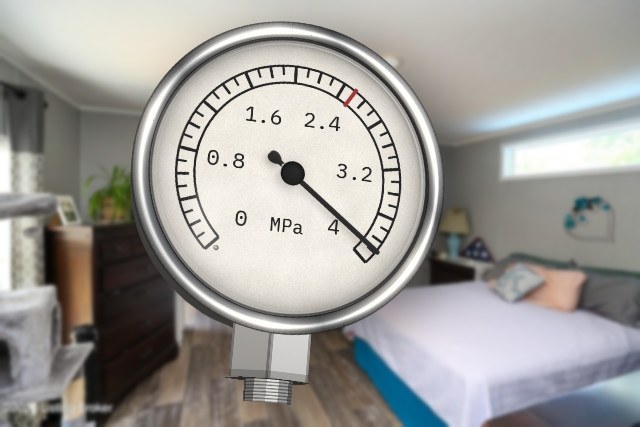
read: 3.9 MPa
